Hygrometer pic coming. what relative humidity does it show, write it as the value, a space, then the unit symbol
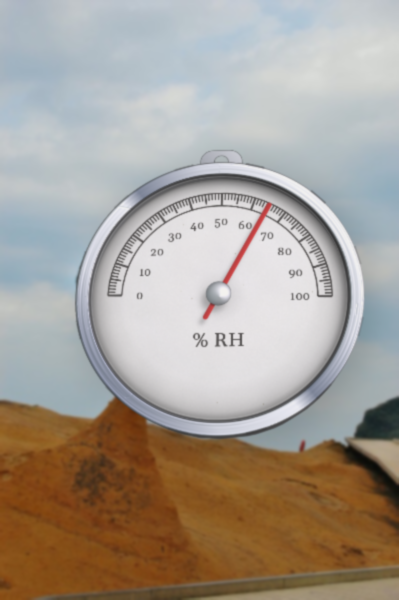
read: 65 %
